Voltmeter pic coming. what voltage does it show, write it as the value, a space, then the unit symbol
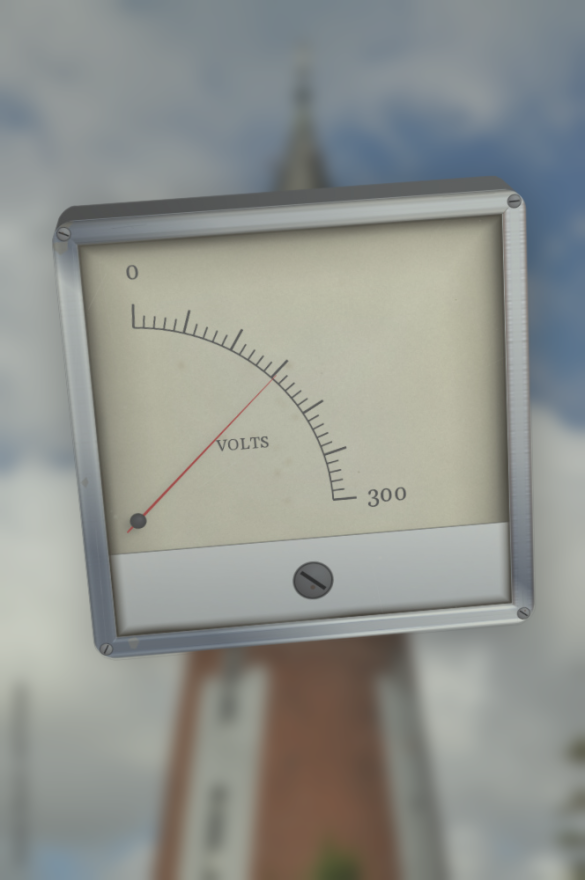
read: 150 V
